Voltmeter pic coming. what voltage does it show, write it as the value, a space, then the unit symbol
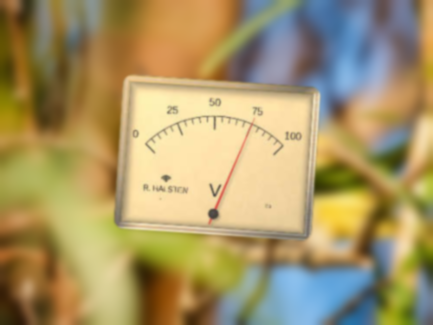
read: 75 V
